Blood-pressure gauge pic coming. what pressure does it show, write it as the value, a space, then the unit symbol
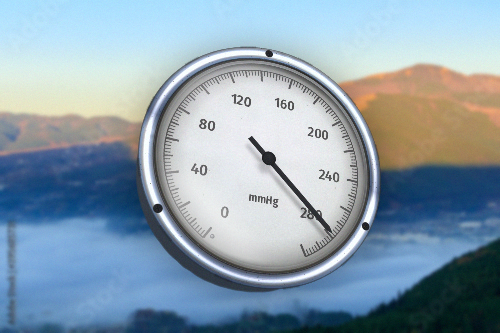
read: 280 mmHg
